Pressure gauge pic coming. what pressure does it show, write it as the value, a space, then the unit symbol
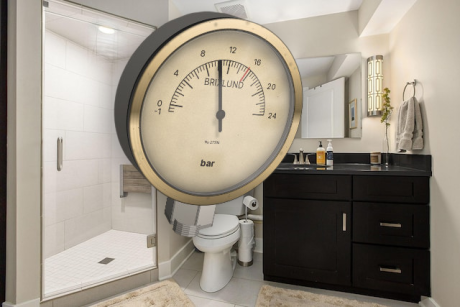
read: 10 bar
